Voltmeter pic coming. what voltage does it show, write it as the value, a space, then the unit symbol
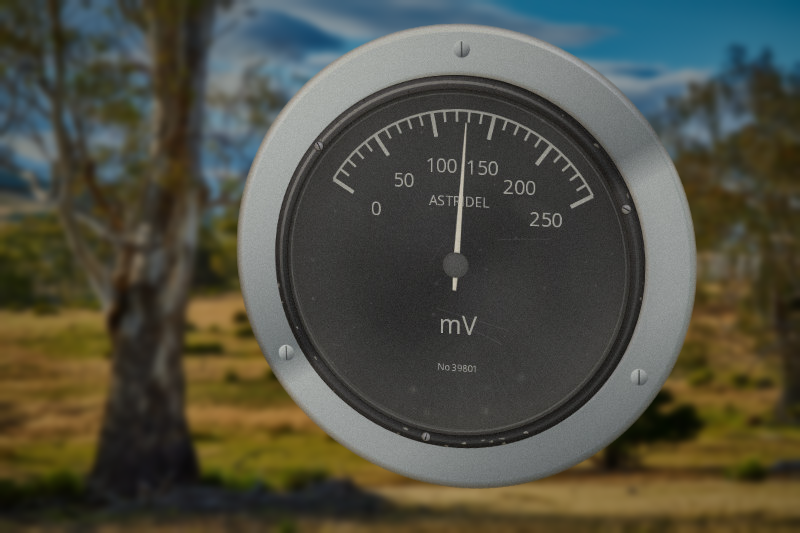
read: 130 mV
